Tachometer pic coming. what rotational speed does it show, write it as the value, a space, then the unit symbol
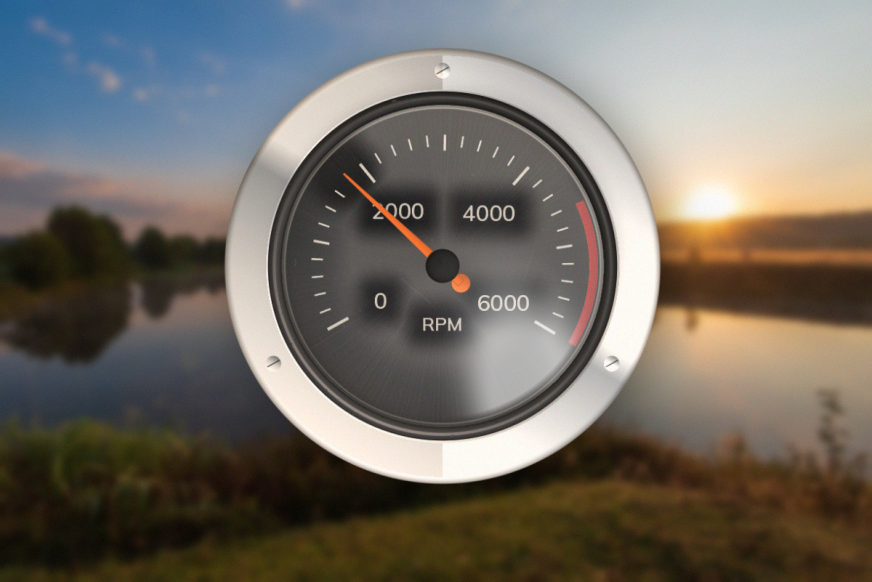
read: 1800 rpm
